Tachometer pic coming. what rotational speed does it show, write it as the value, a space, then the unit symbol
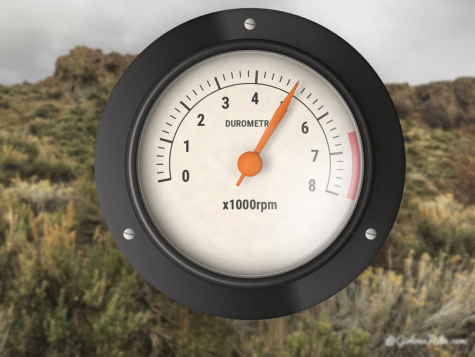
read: 5000 rpm
